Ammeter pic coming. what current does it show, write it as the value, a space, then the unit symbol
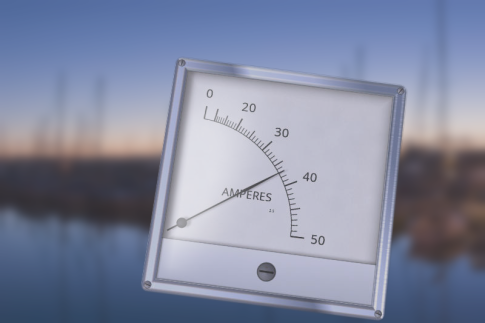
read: 37 A
